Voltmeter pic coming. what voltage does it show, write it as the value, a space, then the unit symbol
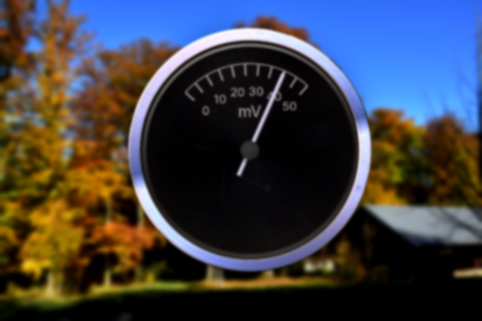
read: 40 mV
